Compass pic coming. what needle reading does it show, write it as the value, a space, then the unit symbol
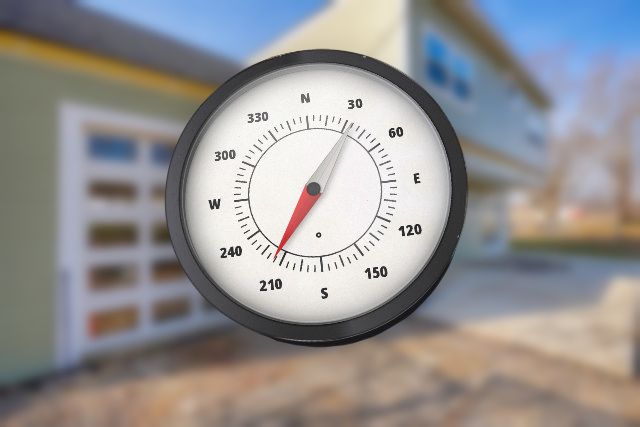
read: 215 °
